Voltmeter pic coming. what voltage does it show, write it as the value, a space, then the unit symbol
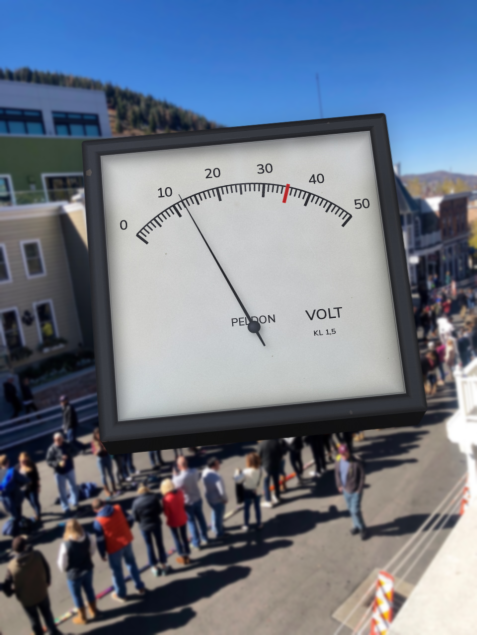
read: 12 V
